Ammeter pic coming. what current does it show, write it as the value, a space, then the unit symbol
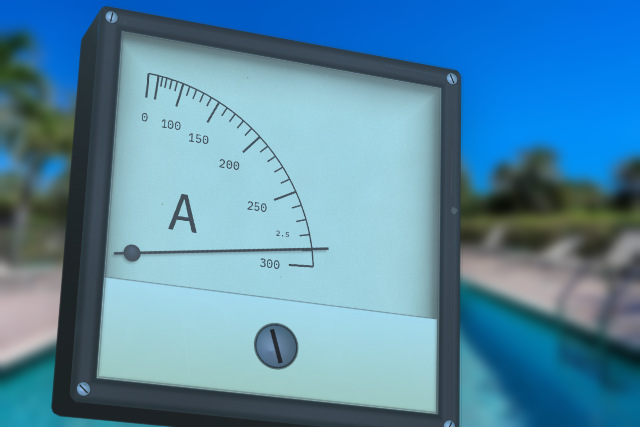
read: 290 A
